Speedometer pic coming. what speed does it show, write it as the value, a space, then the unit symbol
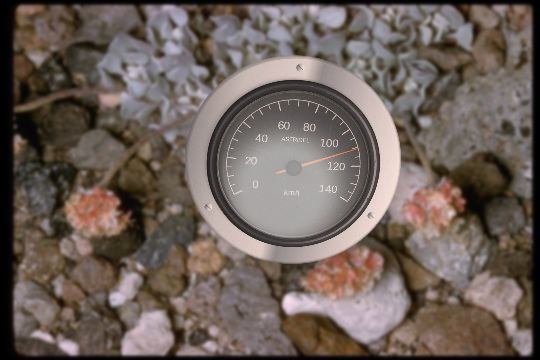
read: 110 km/h
